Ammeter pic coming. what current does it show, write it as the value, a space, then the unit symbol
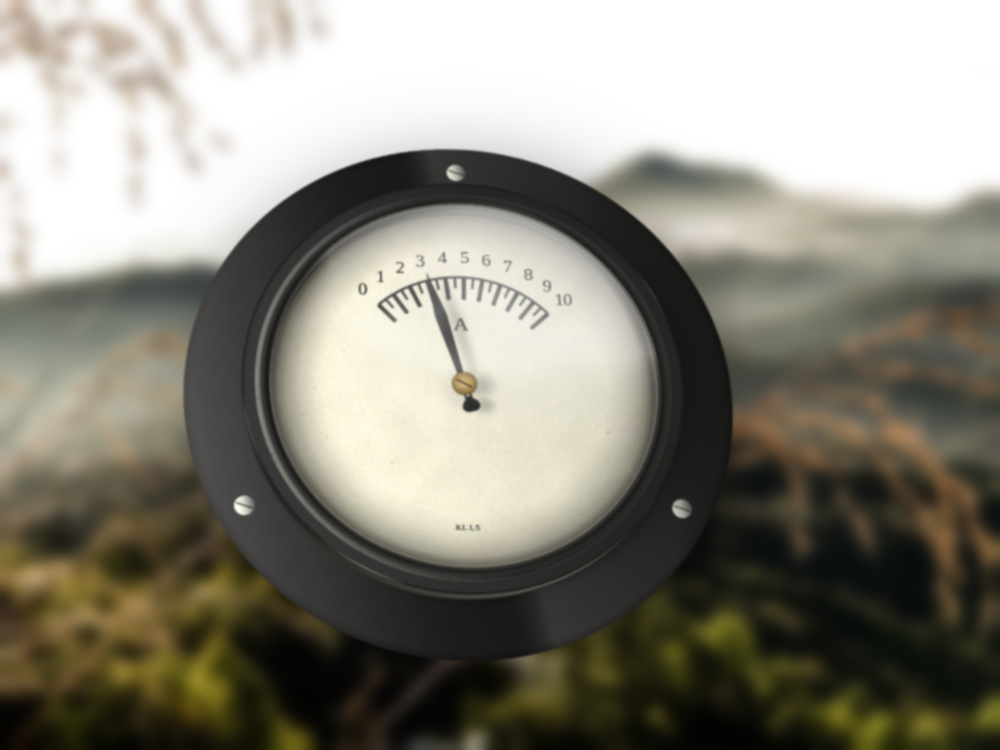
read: 3 A
